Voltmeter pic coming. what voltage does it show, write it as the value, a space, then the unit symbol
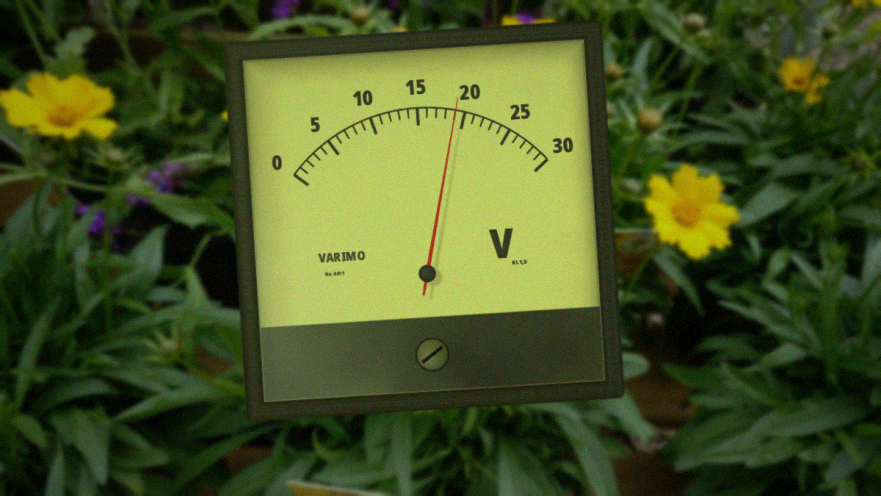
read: 19 V
